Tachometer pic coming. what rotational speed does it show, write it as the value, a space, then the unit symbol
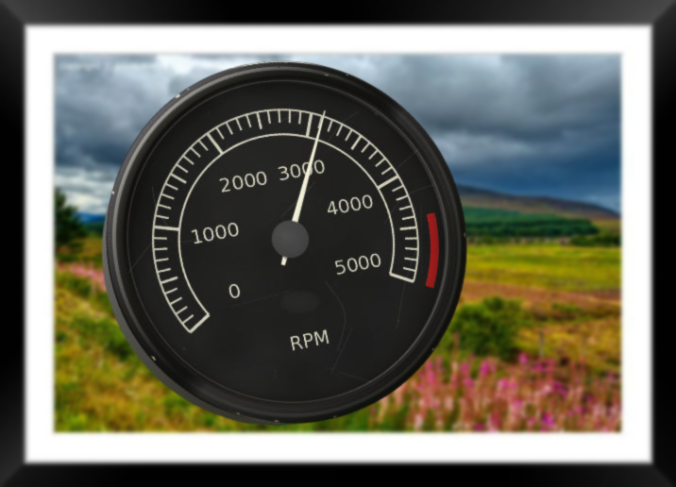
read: 3100 rpm
